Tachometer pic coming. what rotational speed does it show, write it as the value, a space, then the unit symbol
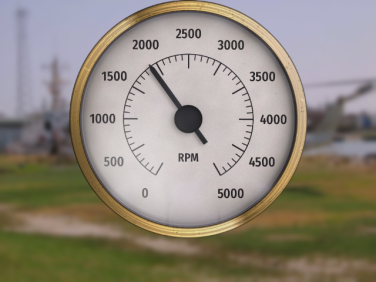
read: 1900 rpm
